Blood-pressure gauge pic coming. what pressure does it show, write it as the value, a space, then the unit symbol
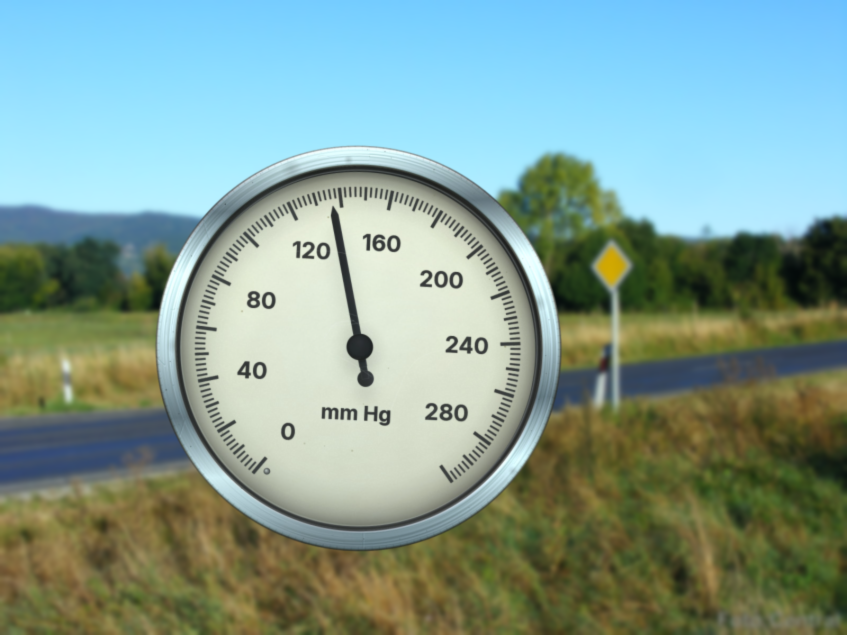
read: 136 mmHg
